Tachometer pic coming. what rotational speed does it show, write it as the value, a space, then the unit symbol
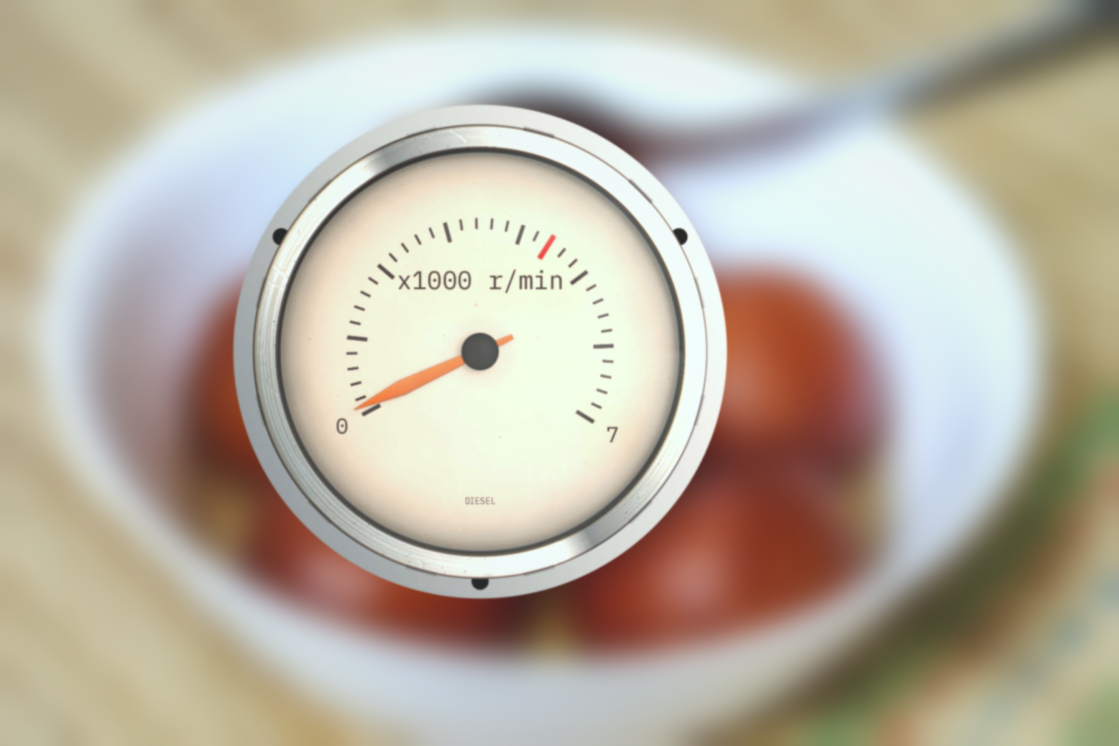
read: 100 rpm
